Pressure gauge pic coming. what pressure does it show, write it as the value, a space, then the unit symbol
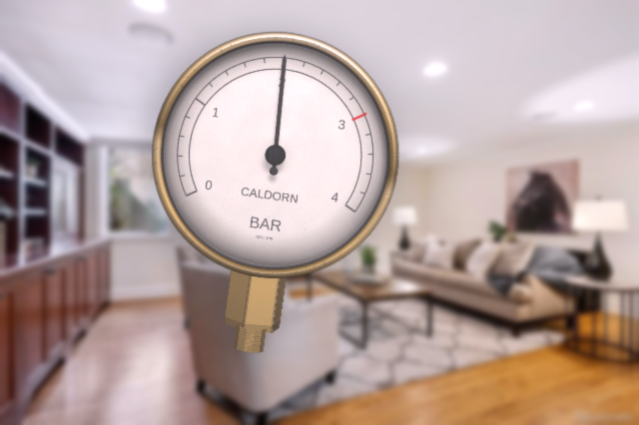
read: 2 bar
